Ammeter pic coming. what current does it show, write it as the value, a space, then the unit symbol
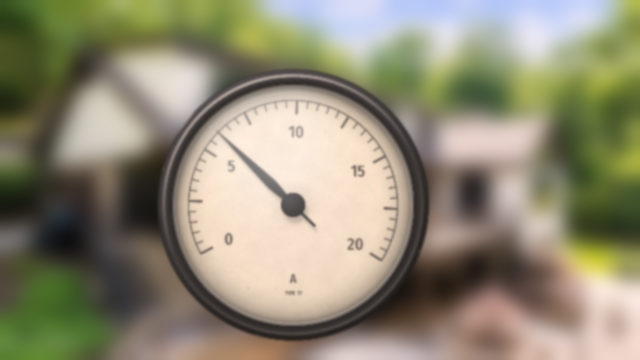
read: 6 A
